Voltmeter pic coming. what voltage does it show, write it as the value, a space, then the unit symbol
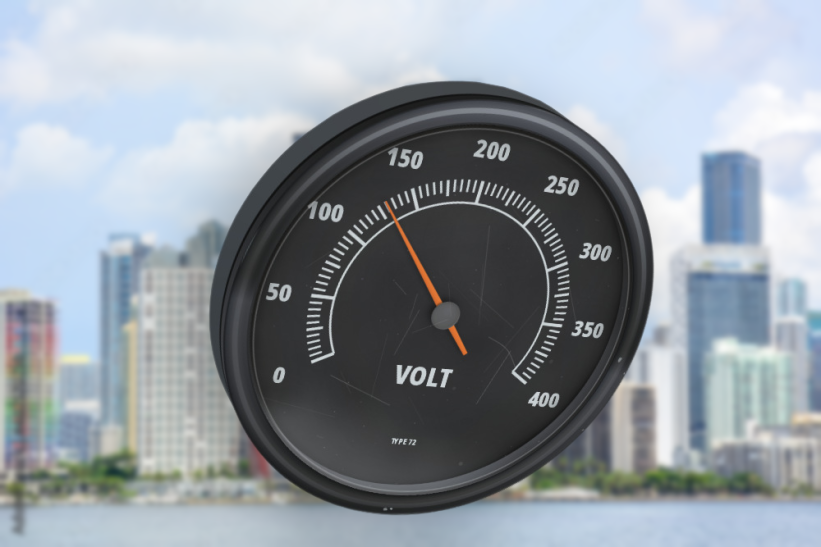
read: 130 V
